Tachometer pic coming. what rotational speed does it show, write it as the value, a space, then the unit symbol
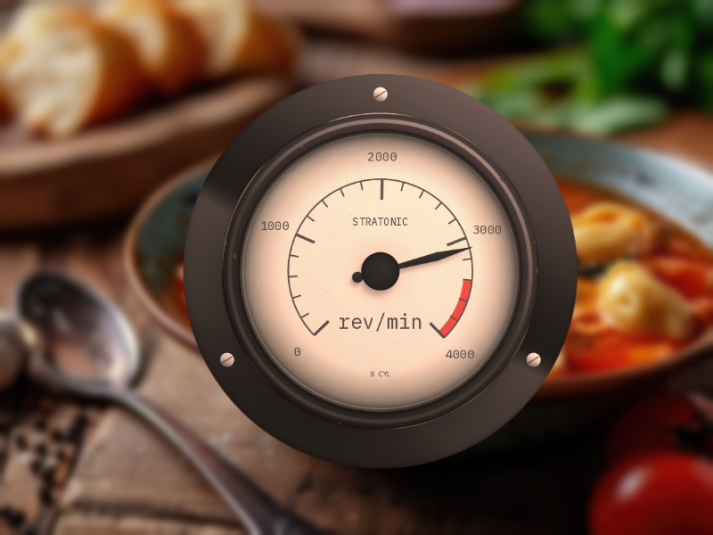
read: 3100 rpm
